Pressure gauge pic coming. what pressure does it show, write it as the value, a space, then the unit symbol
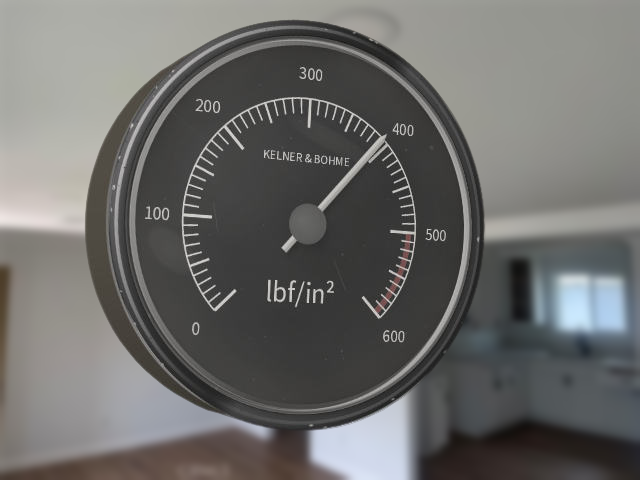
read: 390 psi
